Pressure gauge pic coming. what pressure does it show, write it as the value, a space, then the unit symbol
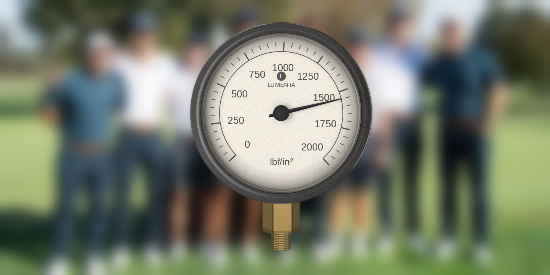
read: 1550 psi
